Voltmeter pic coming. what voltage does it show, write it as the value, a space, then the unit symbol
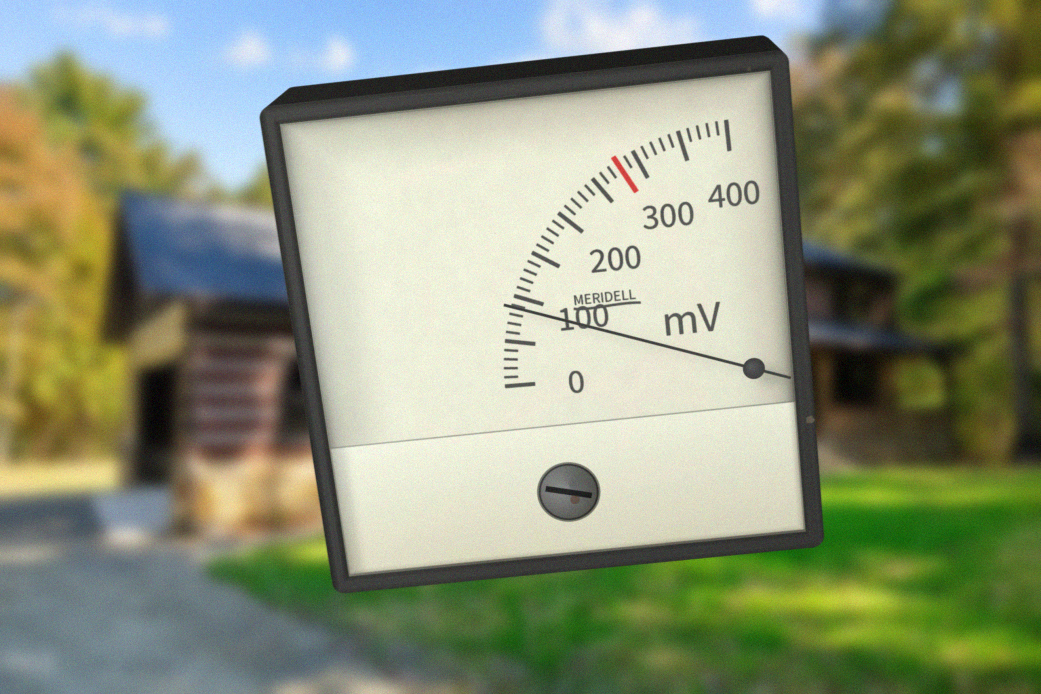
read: 90 mV
